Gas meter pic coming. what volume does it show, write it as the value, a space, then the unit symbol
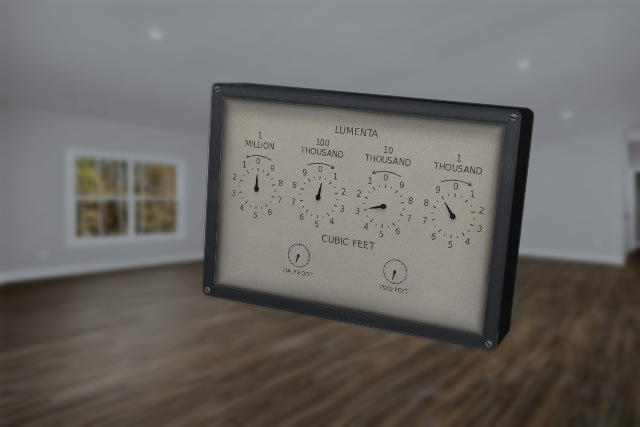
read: 2900 ft³
